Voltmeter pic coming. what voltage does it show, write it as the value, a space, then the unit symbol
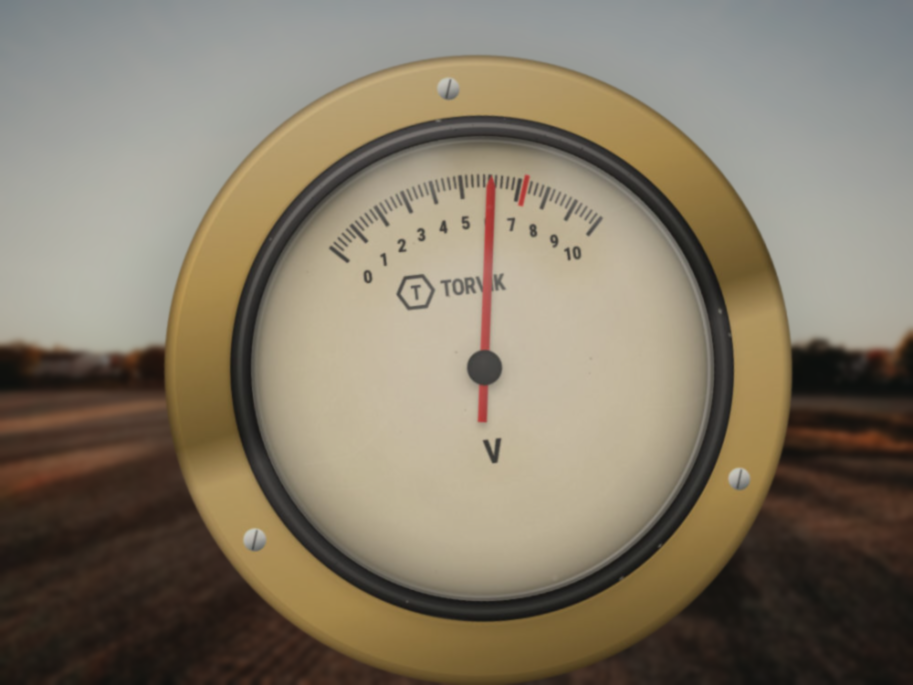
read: 6 V
